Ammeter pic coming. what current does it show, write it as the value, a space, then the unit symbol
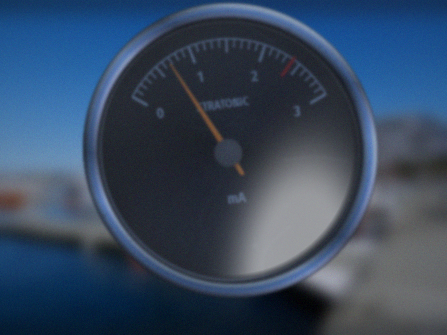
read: 0.7 mA
